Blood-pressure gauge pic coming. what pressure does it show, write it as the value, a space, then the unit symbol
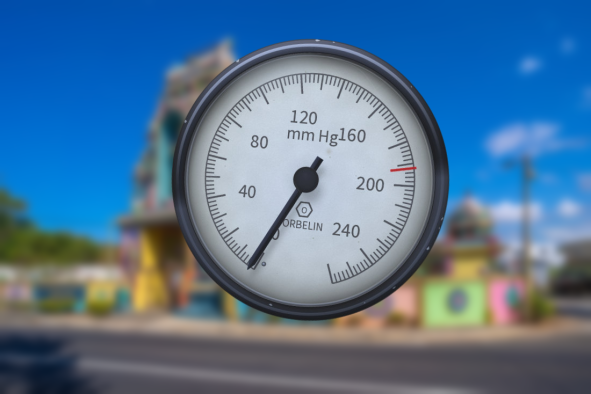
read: 2 mmHg
